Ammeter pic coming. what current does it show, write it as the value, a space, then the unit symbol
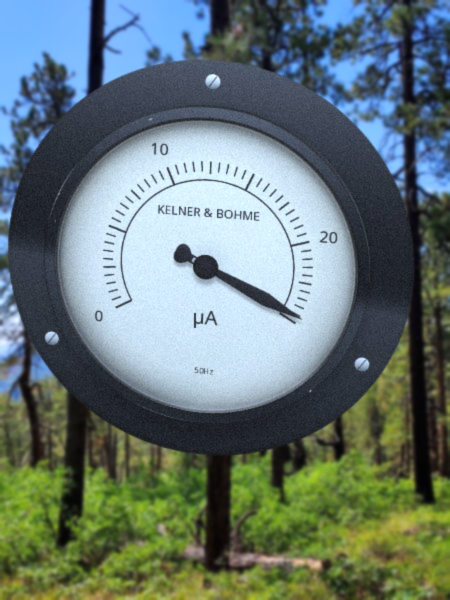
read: 24.5 µA
